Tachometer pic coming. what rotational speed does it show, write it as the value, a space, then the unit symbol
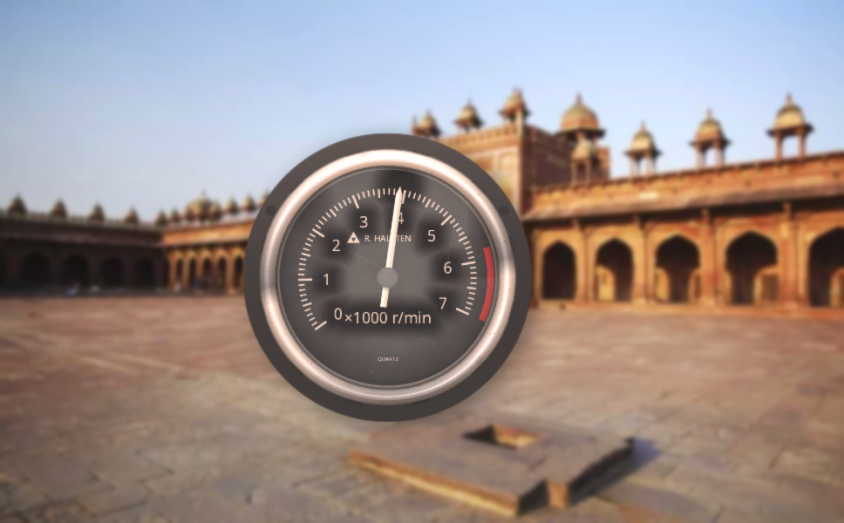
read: 3900 rpm
